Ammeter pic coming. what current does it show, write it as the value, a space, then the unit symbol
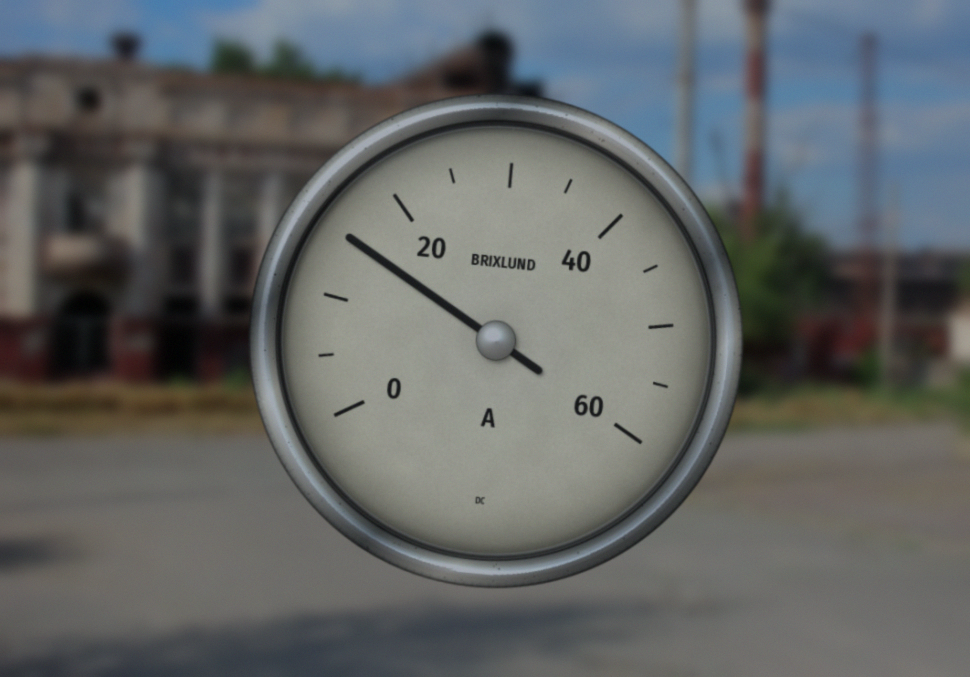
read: 15 A
